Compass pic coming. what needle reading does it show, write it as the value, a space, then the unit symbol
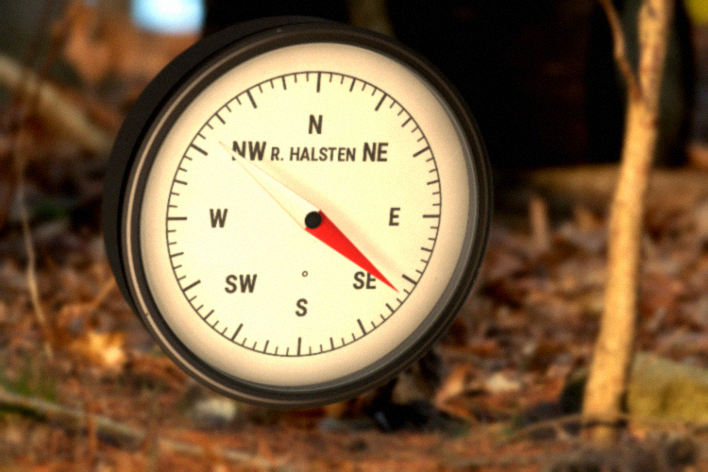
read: 127.5 °
